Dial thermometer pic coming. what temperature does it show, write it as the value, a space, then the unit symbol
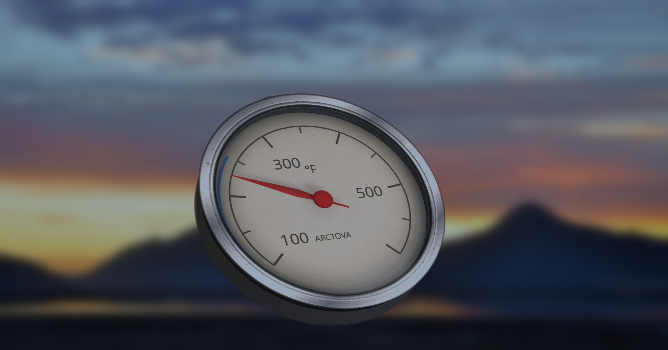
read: 225 °F
